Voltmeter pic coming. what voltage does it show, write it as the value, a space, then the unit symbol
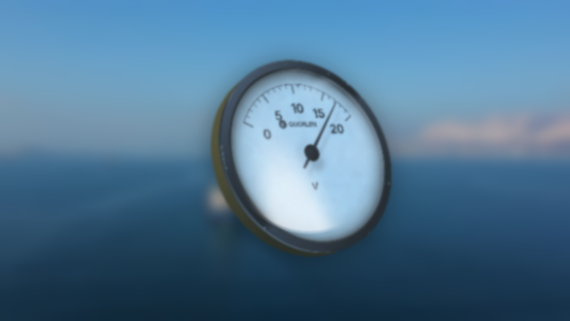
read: 17 V
